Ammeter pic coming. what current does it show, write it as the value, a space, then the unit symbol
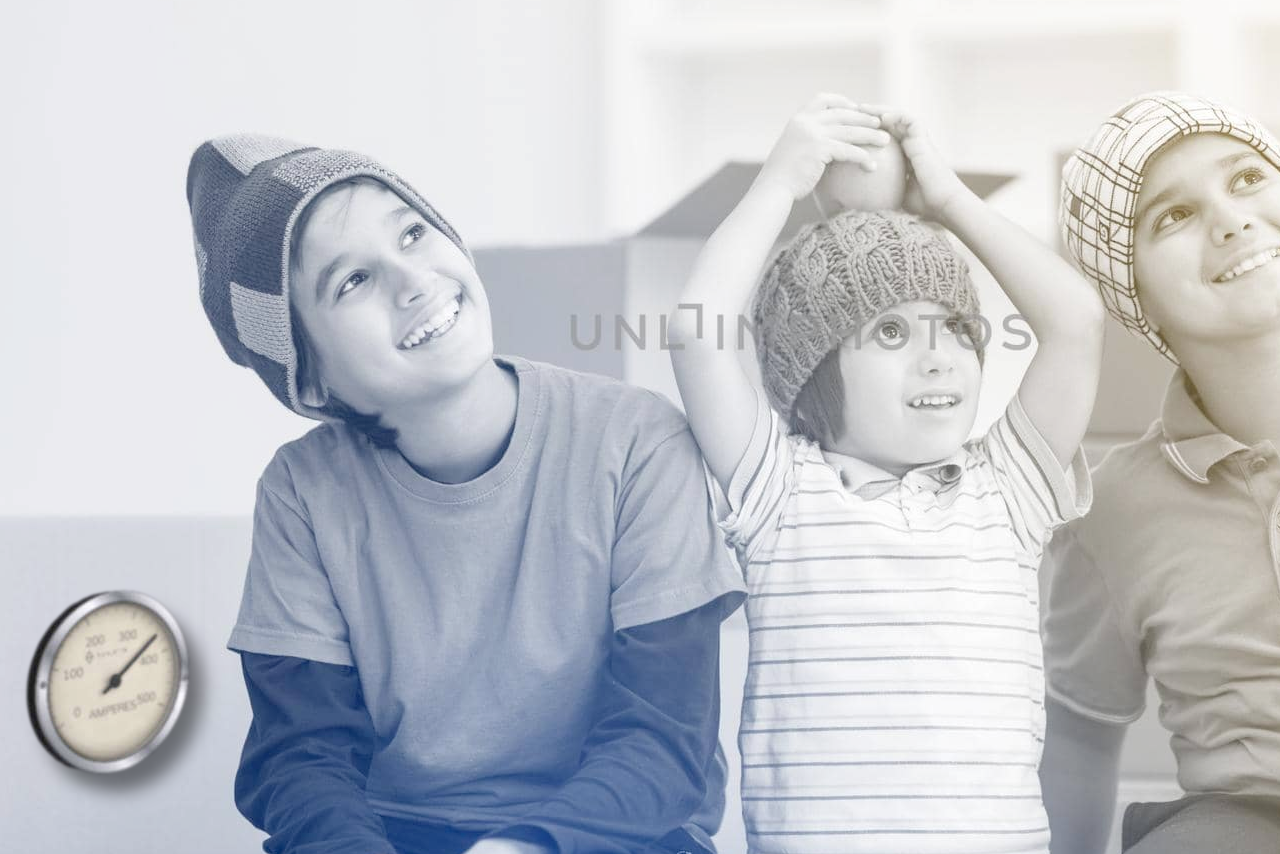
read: 360 A
